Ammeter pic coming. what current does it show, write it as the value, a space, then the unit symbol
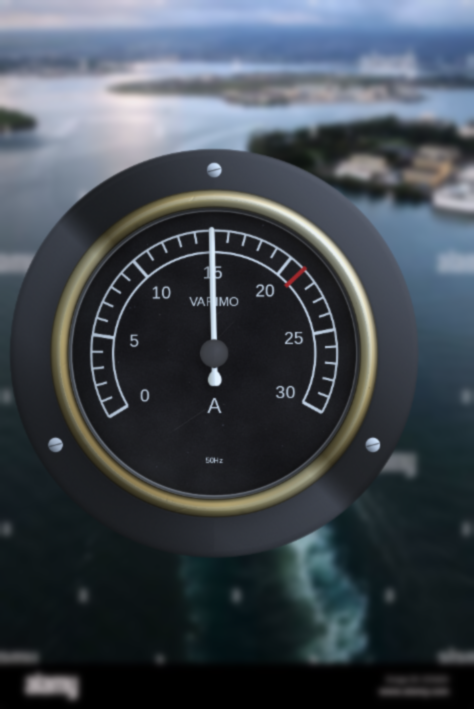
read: 15 A
